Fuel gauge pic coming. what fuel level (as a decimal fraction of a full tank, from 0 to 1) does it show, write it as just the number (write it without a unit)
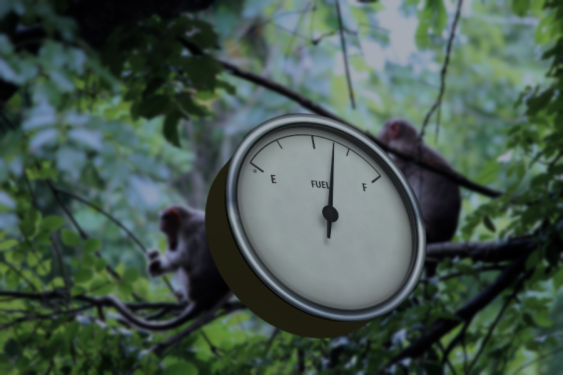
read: 0.625
